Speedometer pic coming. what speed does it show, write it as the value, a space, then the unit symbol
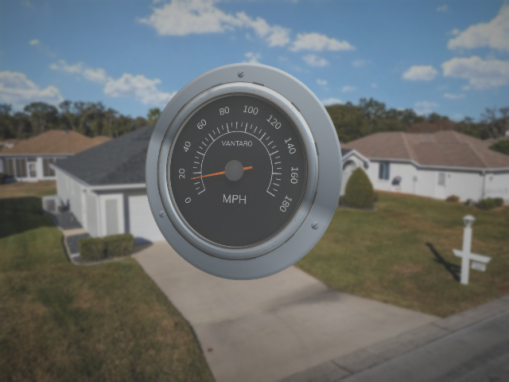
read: 15 mph
